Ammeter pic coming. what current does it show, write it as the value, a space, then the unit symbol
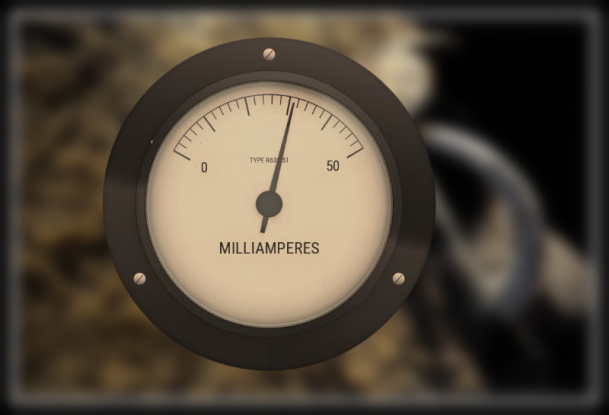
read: 31 mA
